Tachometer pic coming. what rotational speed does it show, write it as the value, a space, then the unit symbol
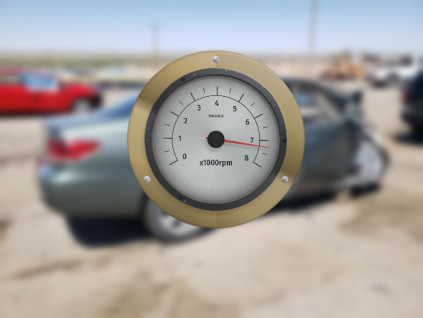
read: 7250 rpm
